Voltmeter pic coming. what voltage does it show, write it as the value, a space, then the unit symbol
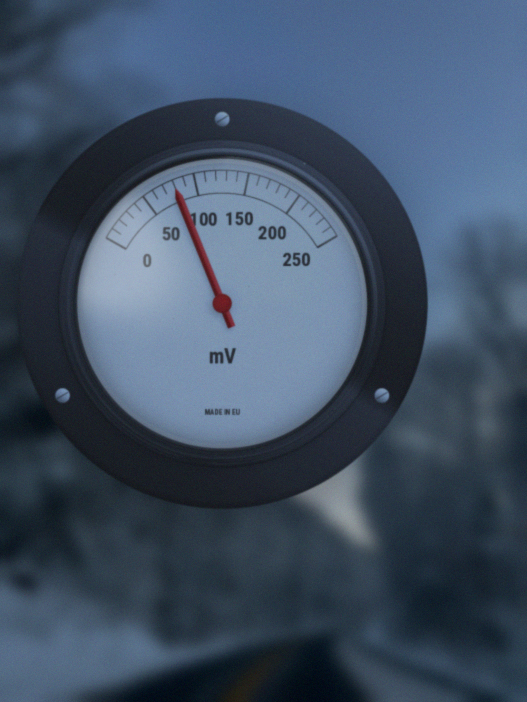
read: 80 mV
